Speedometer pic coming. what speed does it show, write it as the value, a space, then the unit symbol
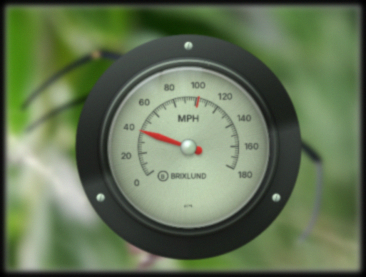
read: 40 mph
